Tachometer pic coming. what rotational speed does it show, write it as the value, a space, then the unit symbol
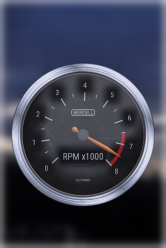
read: 7500 rpm
